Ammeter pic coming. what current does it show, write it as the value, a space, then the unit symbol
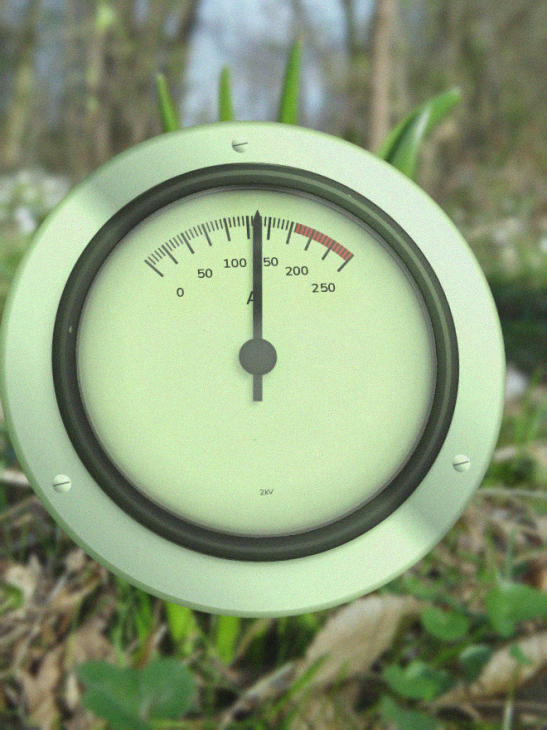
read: 135 A
